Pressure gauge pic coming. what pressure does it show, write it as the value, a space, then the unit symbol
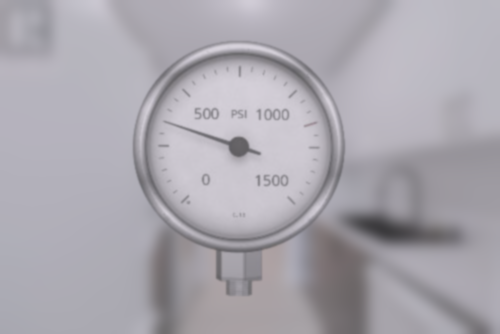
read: 350 psi
